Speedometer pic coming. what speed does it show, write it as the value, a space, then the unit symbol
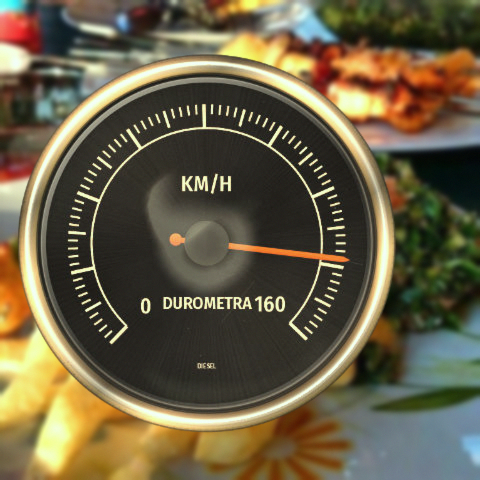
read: 138 km/h
